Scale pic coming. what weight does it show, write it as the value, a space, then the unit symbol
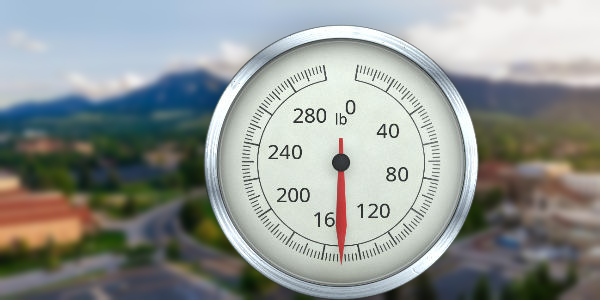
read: 150 lb
